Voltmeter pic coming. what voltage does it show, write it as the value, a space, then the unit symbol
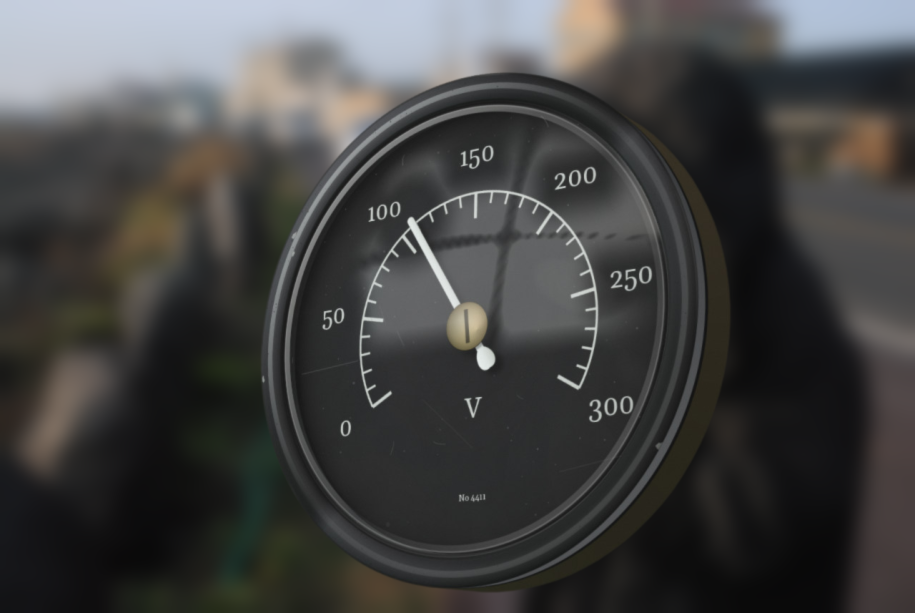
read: 110 V
